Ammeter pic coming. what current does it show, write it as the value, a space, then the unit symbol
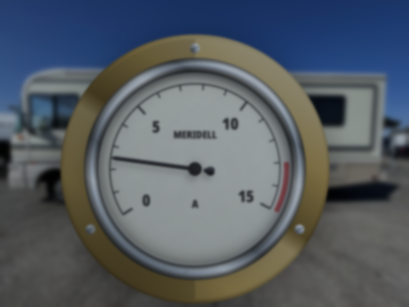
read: 2.5 A
